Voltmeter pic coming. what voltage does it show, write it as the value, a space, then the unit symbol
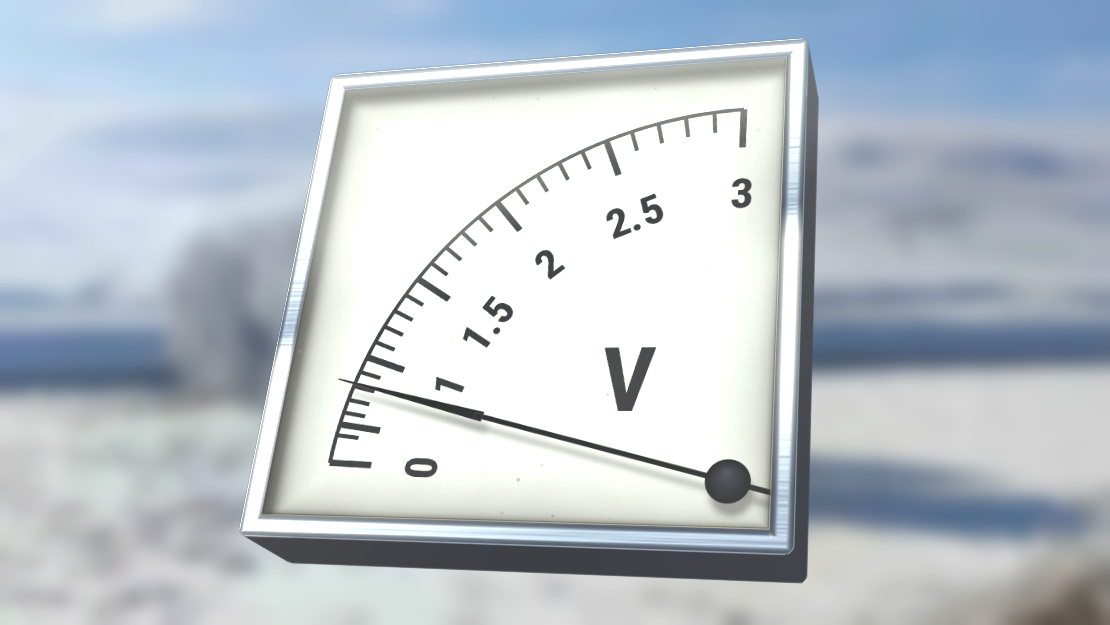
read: 0.8 V
